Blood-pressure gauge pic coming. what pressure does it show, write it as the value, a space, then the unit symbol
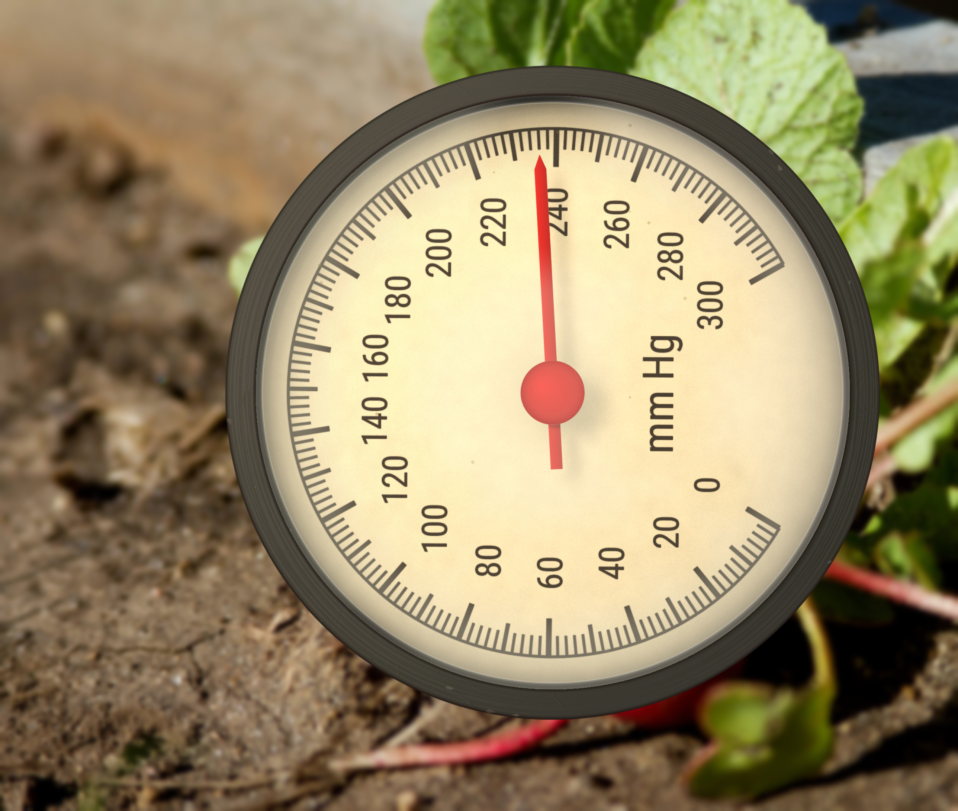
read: 236 mmHg
